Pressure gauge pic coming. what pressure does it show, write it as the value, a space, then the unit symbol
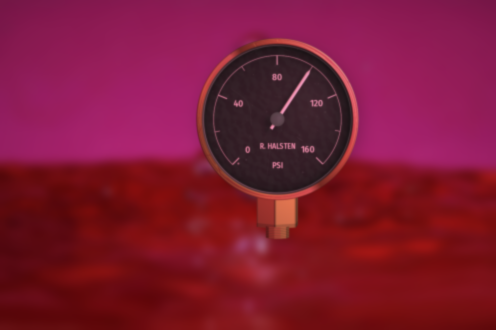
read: 100 psi
